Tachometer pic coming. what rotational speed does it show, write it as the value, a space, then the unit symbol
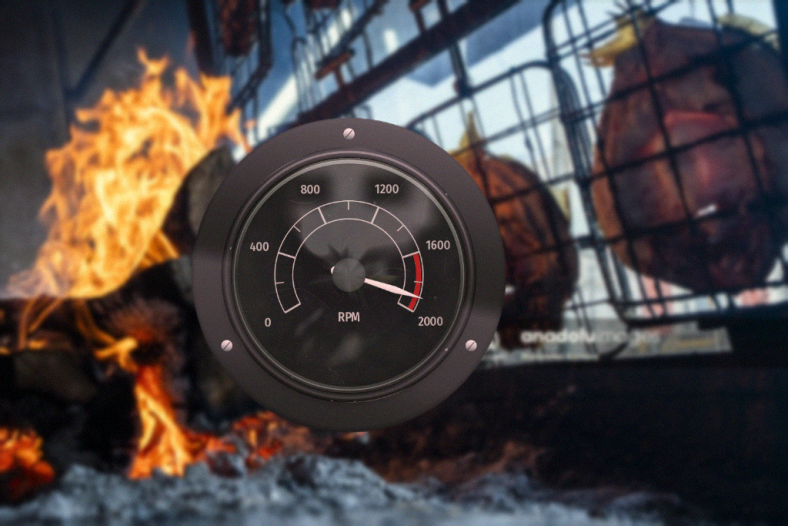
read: 1900 rpm
